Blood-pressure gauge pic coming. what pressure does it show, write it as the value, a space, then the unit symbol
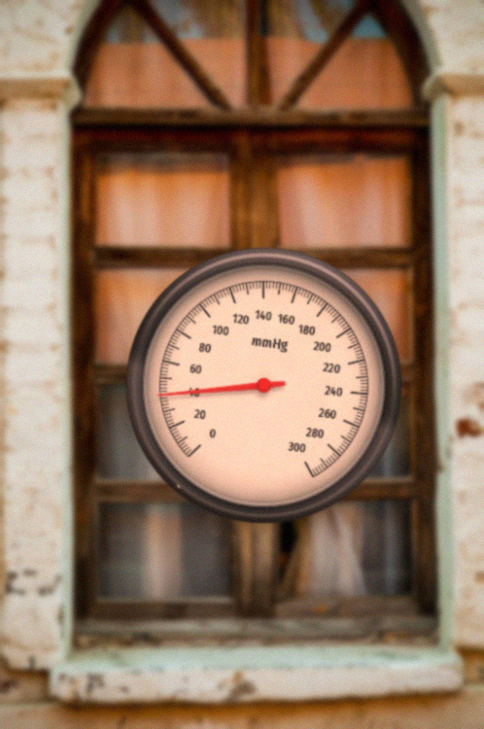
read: 40 mmHg
